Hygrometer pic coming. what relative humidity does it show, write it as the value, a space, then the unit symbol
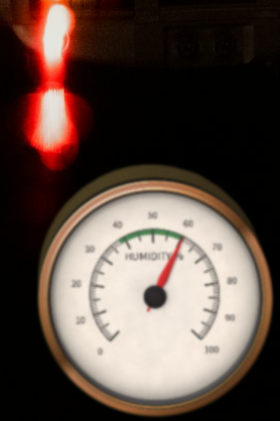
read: 60 %
